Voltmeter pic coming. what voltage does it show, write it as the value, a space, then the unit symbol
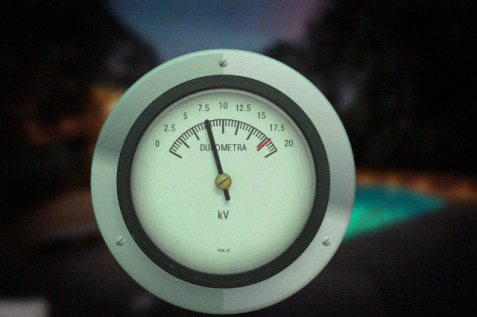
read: 7.5 kV
